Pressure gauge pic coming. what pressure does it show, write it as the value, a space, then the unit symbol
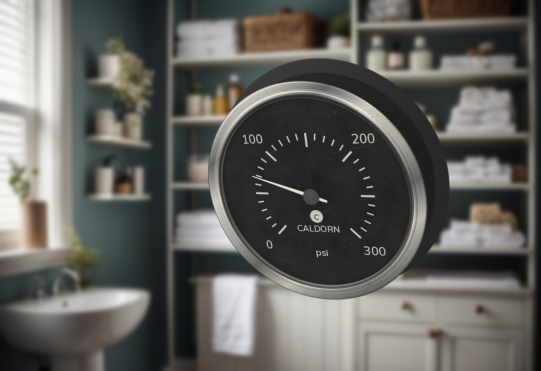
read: 70 psi
